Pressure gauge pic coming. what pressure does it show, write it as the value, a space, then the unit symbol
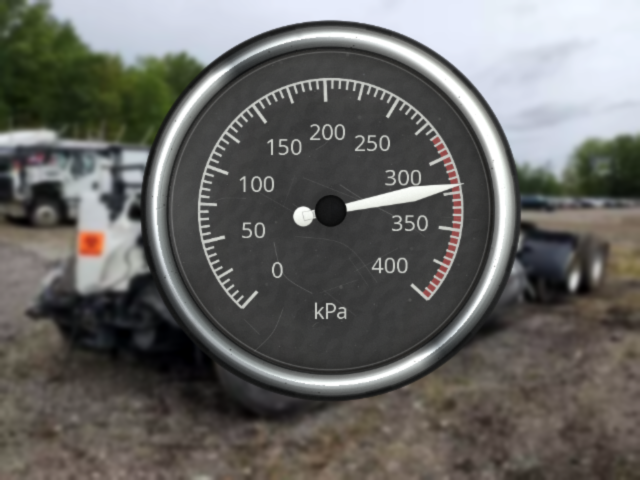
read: 320 kPa
